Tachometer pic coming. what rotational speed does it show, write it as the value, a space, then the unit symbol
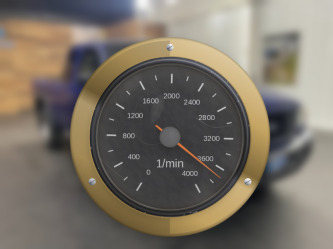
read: 3700 rpm
